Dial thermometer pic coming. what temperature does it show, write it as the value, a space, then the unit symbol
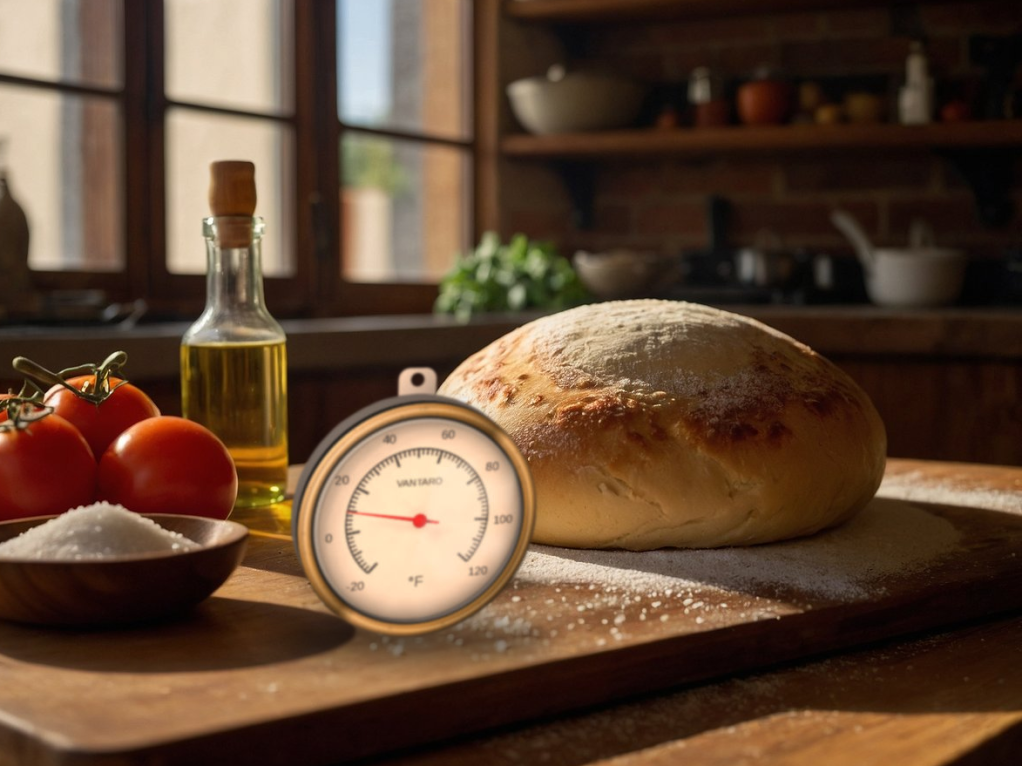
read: 10 °F
